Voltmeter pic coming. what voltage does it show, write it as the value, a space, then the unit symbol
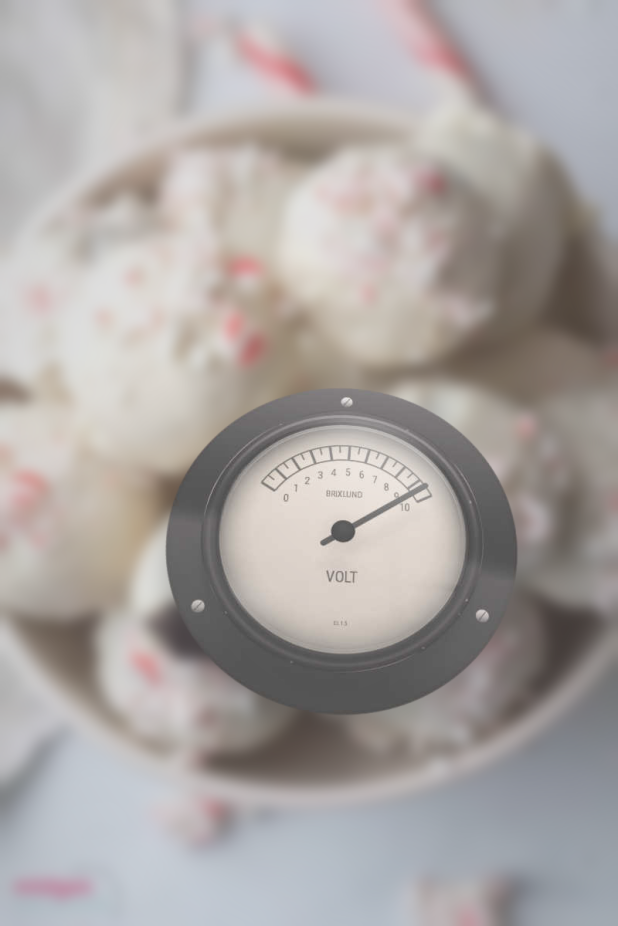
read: 9.5 V
